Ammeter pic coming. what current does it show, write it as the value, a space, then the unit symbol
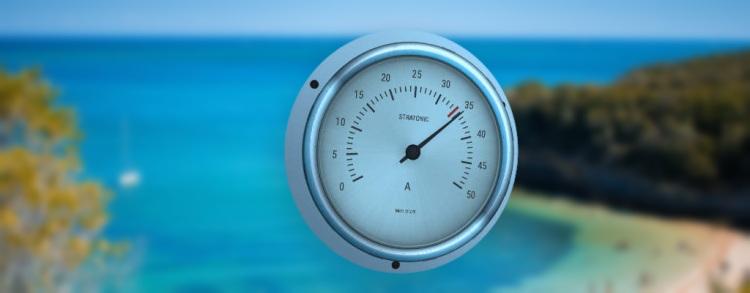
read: 35 A
